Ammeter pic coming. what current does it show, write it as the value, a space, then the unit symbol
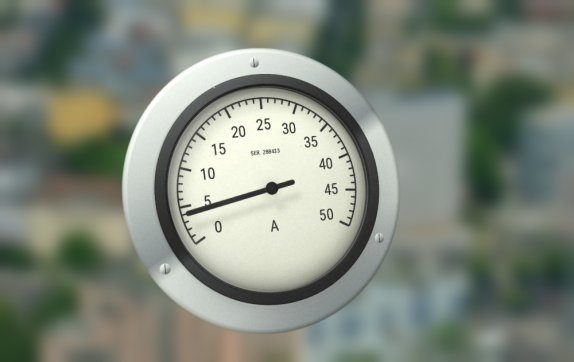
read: 4 A
